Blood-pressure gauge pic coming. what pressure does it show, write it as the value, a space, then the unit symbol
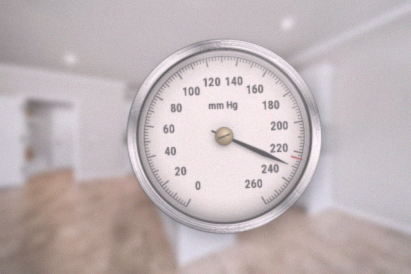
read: 230 mmHg
